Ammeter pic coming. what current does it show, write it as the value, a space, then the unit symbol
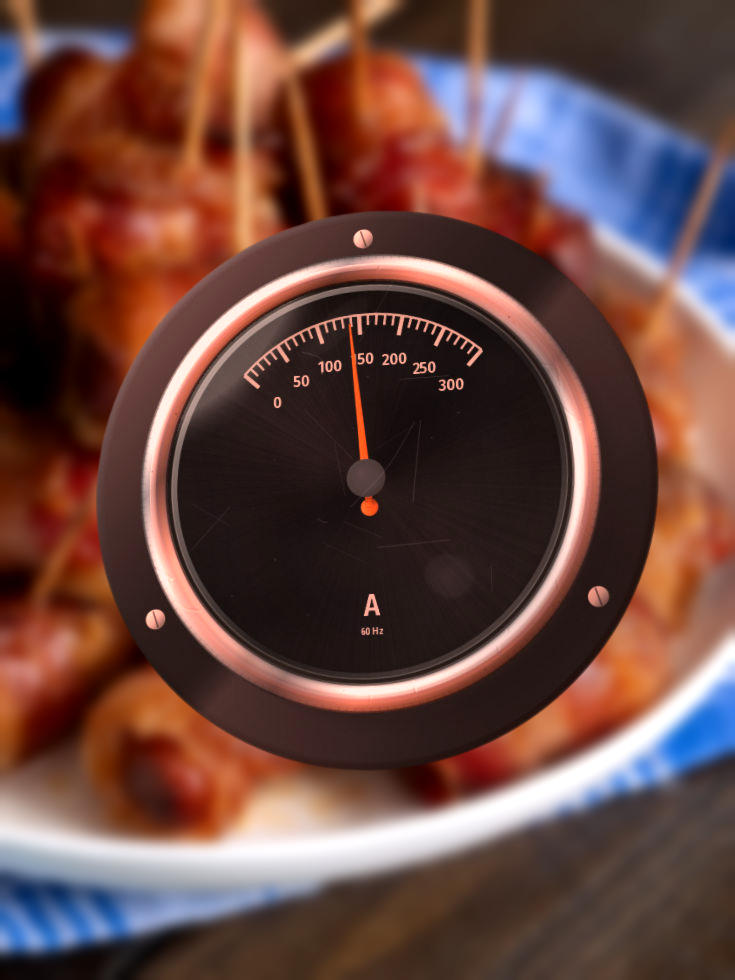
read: 140 A
